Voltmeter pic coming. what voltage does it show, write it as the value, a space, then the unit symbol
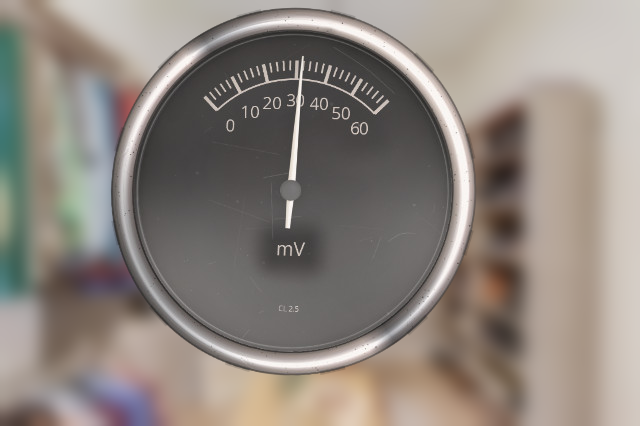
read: 32 mV
